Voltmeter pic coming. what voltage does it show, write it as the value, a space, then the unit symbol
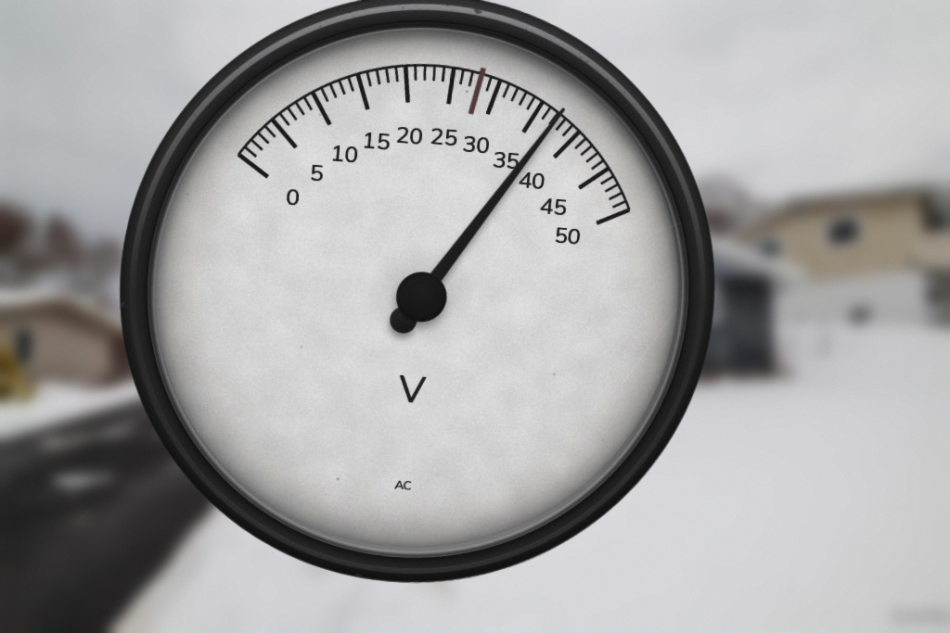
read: 37 V
